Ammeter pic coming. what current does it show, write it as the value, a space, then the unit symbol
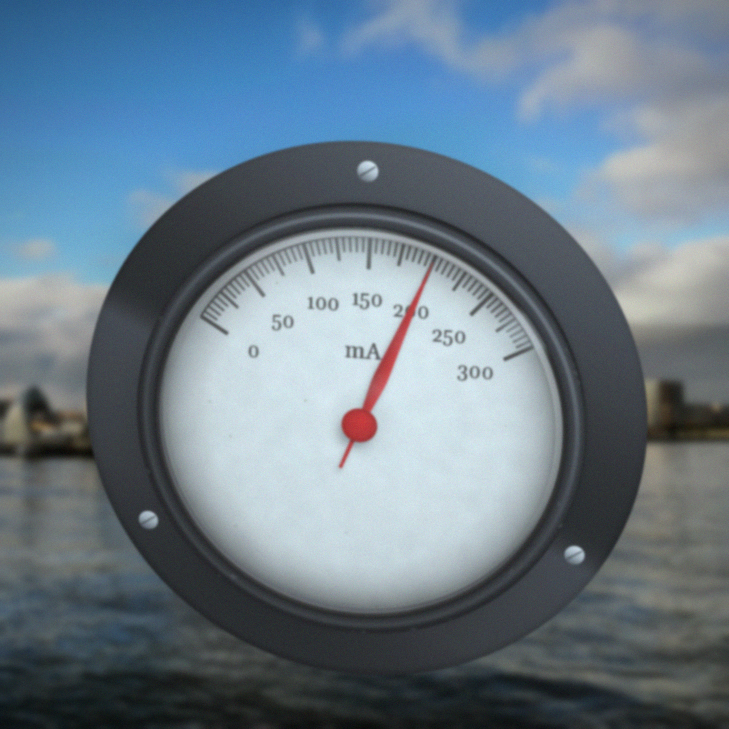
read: 200 mA
